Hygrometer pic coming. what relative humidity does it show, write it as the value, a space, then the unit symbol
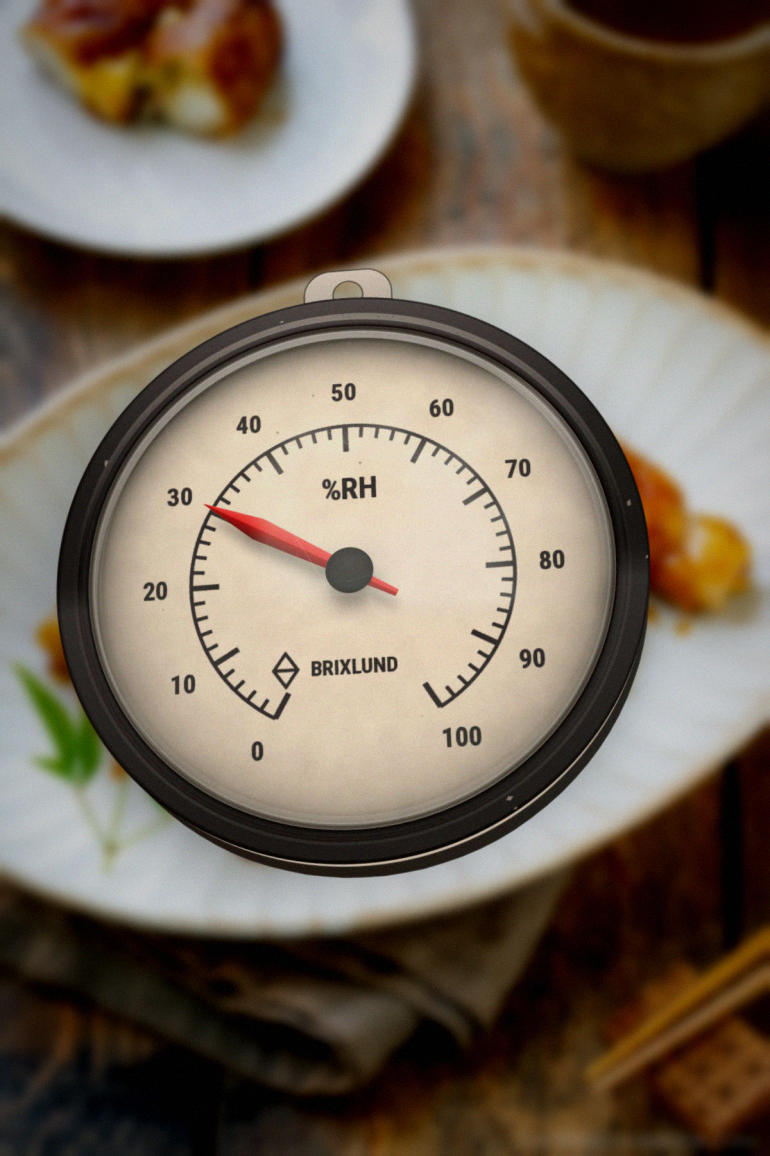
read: 30 %
